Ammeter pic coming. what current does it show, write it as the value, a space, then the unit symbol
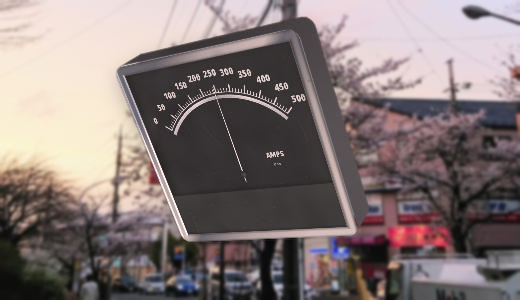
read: 250 A
